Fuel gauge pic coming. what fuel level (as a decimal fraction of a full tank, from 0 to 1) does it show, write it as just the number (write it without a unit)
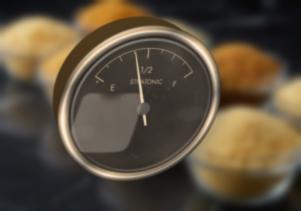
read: 0.375
